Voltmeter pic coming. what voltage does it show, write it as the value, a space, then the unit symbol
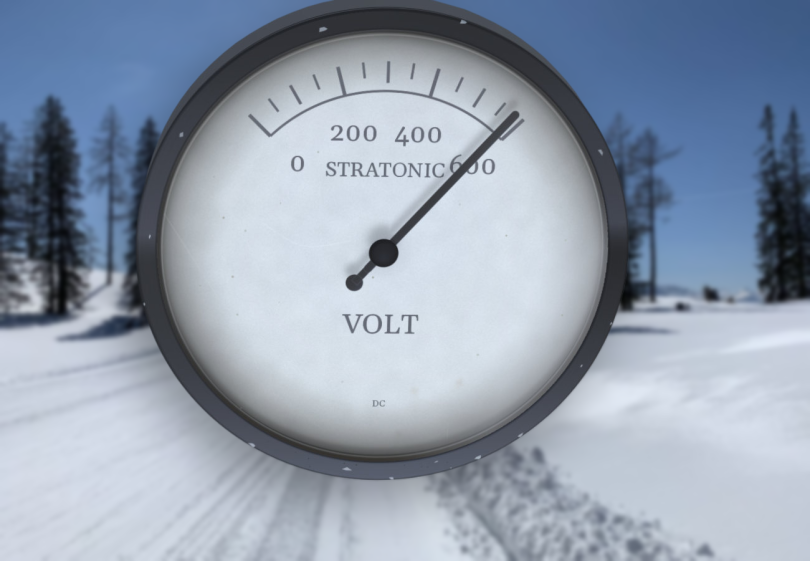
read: 575 V
